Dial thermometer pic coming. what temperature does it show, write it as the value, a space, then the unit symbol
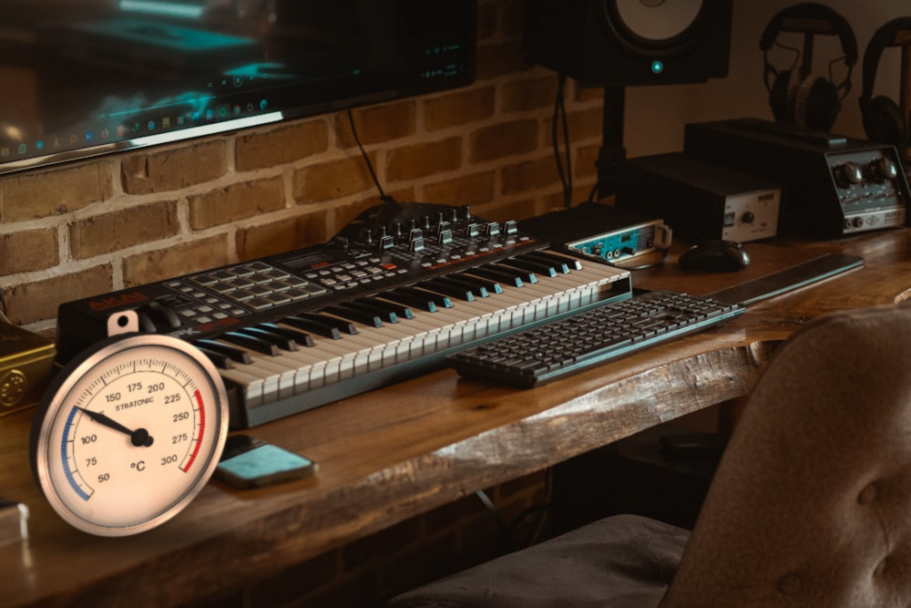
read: 125 °C
